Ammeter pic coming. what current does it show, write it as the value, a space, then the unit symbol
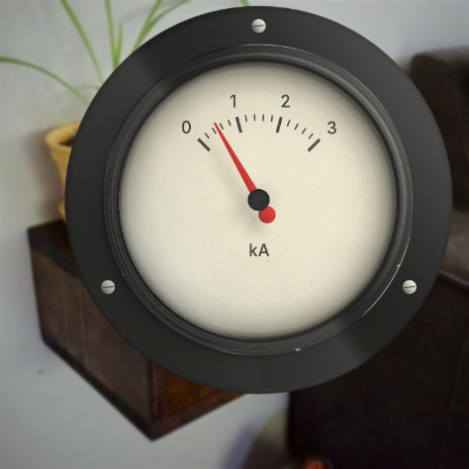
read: 0.5 kA
